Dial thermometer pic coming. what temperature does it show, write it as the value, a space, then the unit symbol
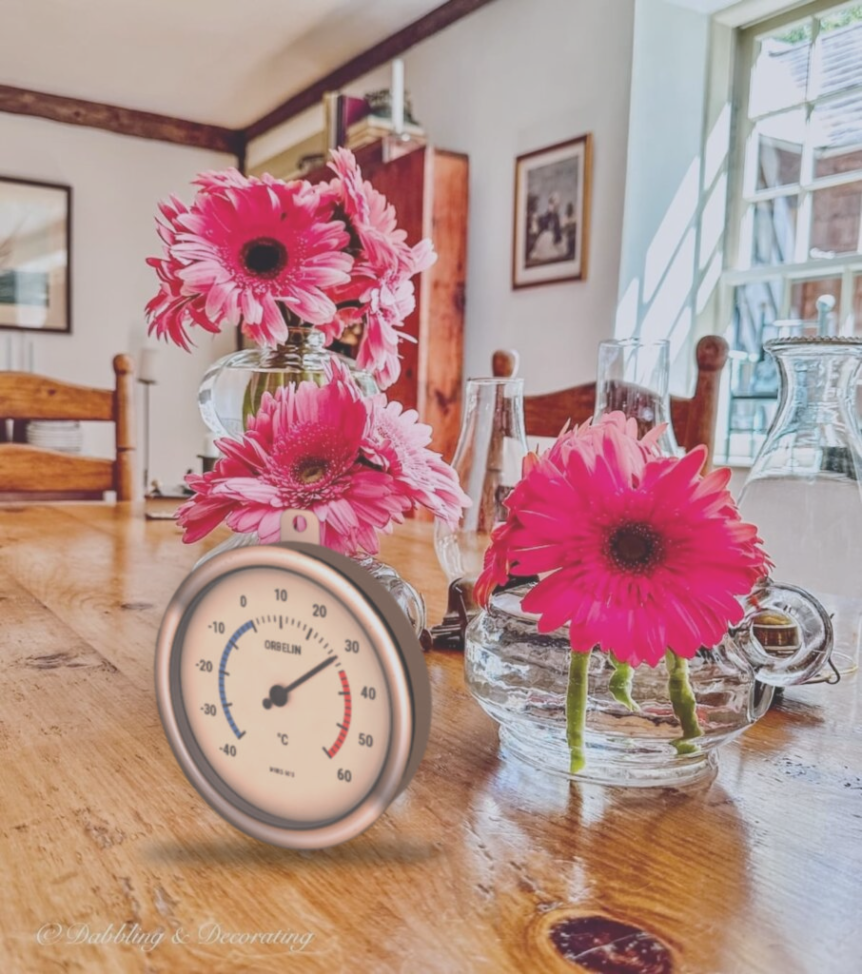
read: 30 °C
